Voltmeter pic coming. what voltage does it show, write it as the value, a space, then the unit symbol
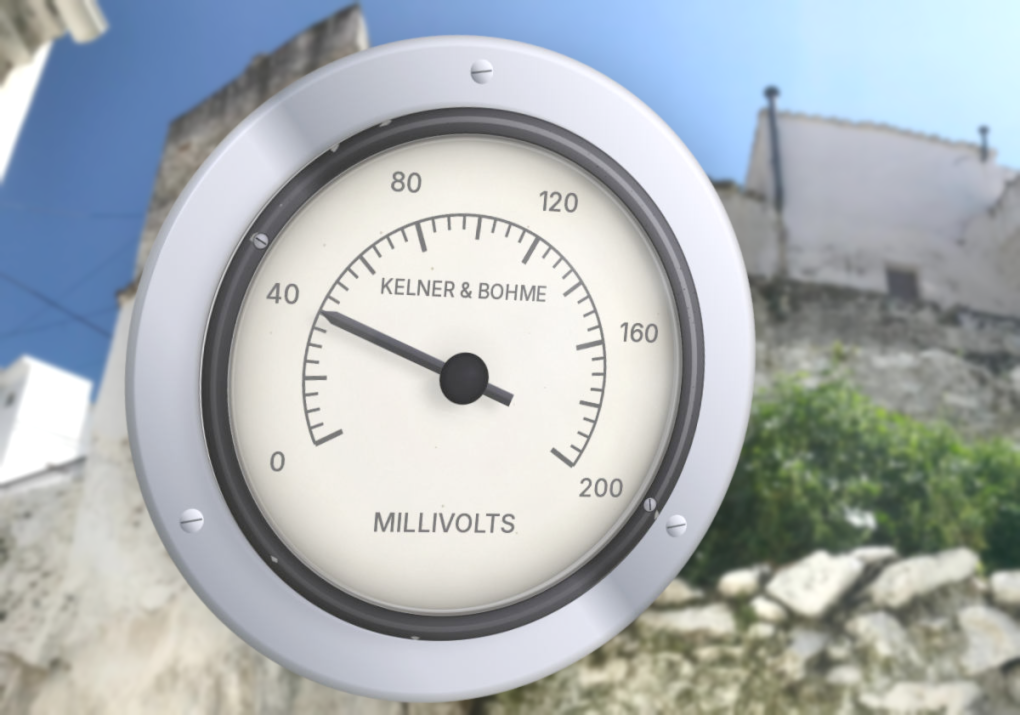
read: 40 mV
